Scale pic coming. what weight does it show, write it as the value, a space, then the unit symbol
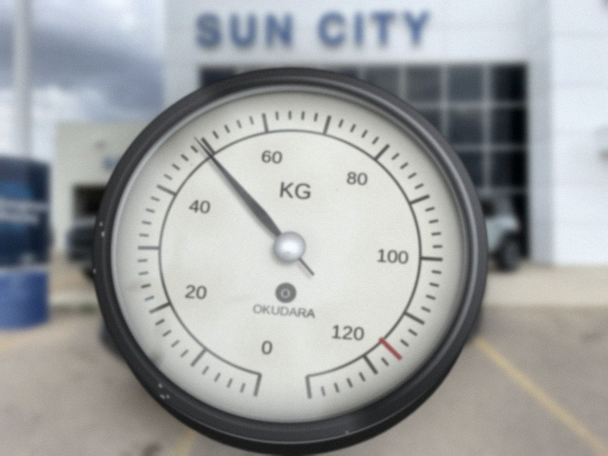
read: 49 kg
